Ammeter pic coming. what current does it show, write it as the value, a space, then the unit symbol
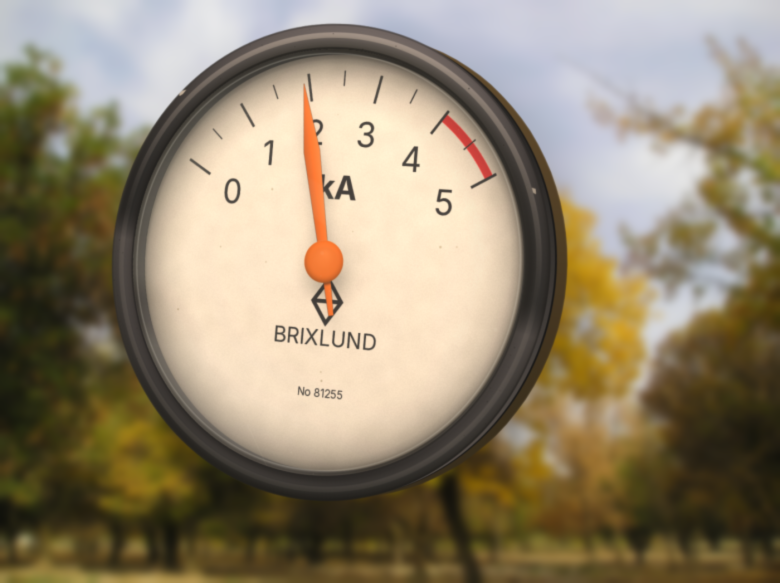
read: 2 kA
